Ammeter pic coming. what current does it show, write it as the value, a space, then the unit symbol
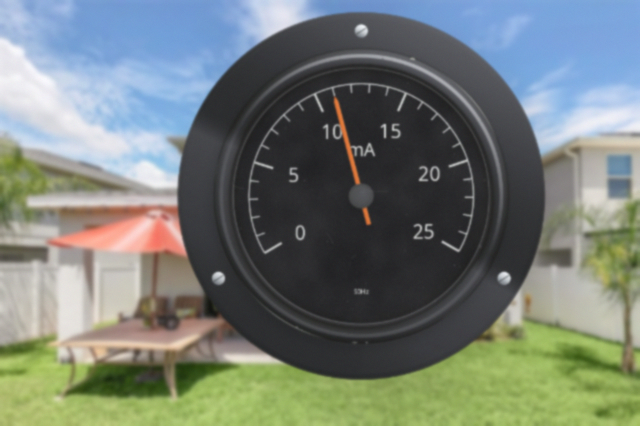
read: 11 mA
